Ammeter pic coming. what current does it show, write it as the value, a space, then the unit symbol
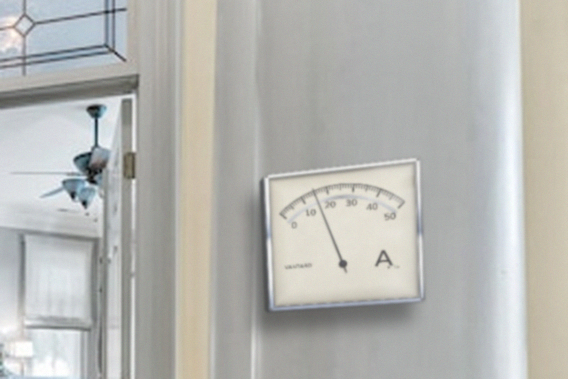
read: 15 A
